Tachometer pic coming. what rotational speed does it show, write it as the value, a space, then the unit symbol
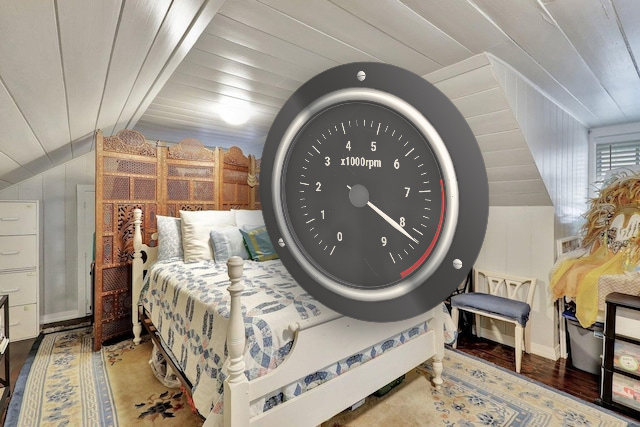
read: 8200 rpm
